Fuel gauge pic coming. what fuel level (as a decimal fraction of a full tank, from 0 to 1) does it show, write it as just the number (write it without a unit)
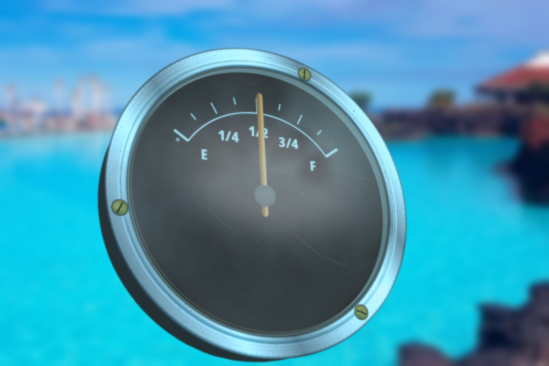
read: 0.5
